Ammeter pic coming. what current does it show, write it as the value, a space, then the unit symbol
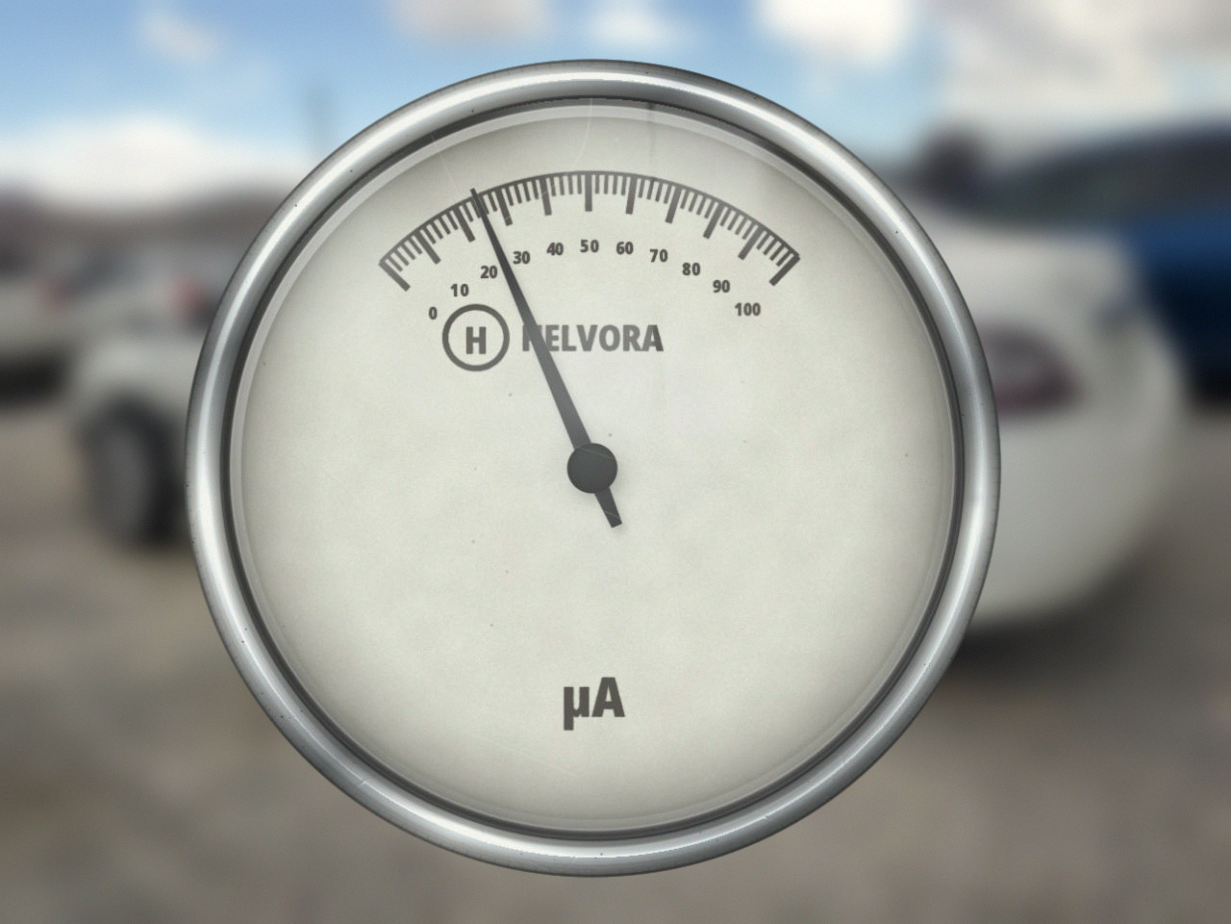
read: 25 µA
